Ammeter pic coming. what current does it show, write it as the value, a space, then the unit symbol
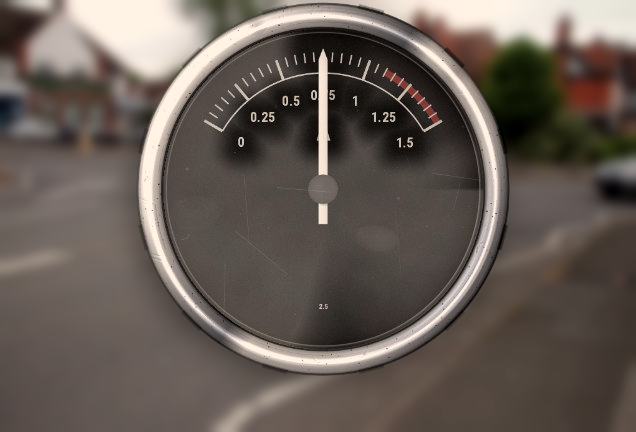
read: 0.75 A
